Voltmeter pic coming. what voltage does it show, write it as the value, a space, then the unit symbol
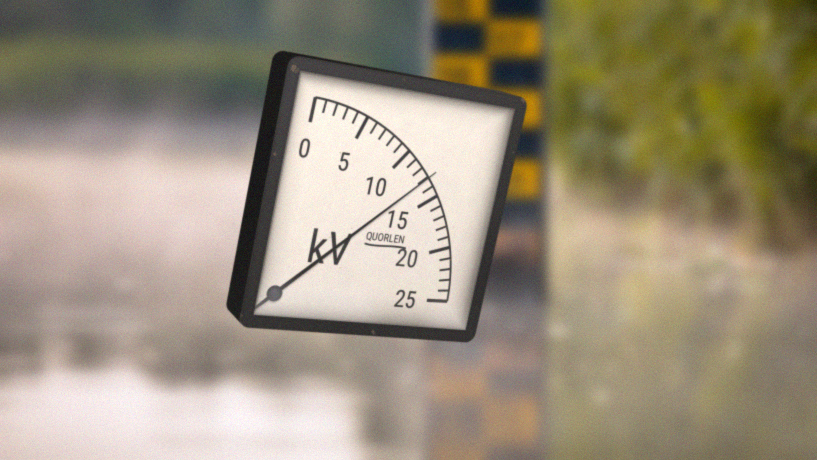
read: 13 kV
